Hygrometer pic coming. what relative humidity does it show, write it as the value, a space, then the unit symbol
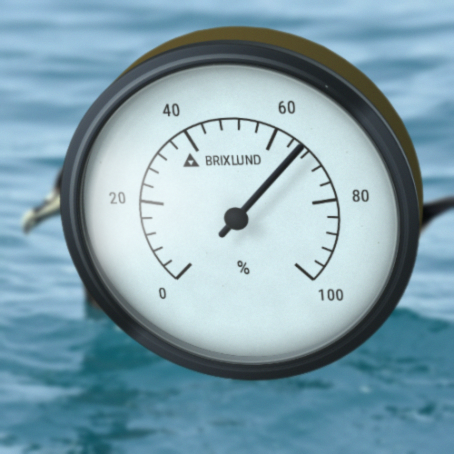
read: 66 %
